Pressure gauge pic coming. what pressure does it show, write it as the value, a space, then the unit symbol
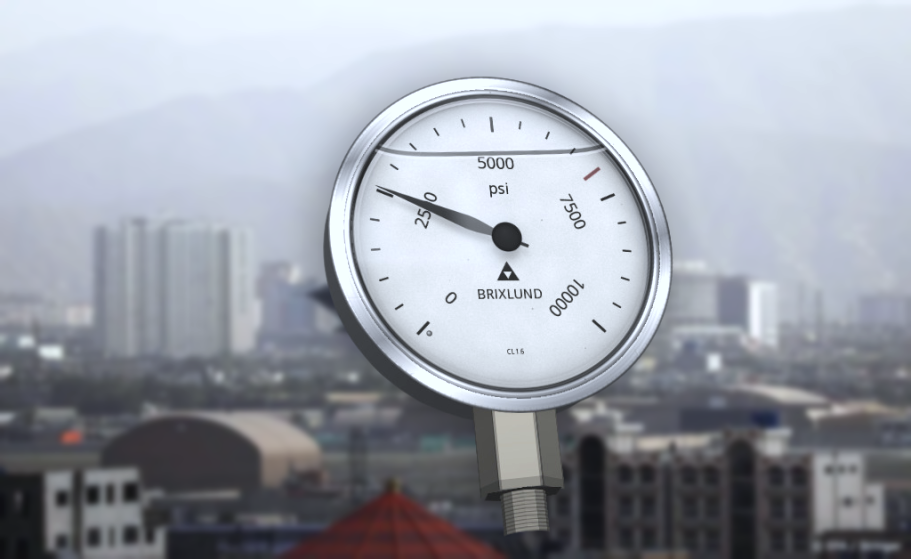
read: 2500 psi
